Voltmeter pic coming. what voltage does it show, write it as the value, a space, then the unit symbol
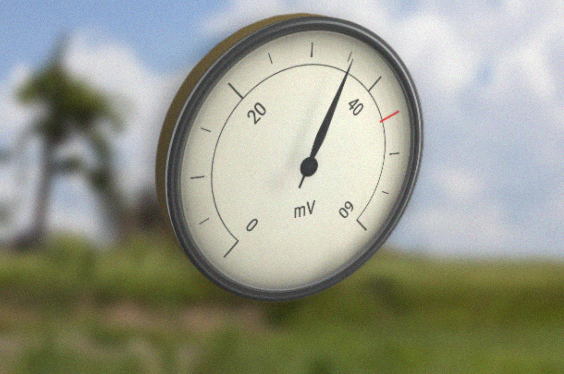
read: 35 mV
